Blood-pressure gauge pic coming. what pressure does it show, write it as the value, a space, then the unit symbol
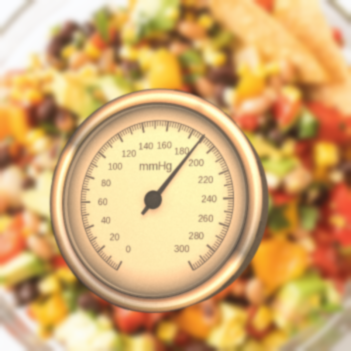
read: 190 mmHg
